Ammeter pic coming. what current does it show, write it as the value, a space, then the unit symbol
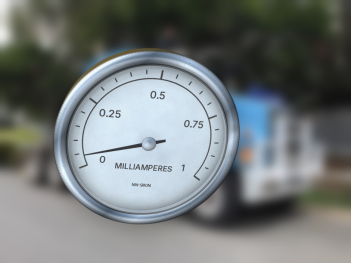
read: 0.05 mA
